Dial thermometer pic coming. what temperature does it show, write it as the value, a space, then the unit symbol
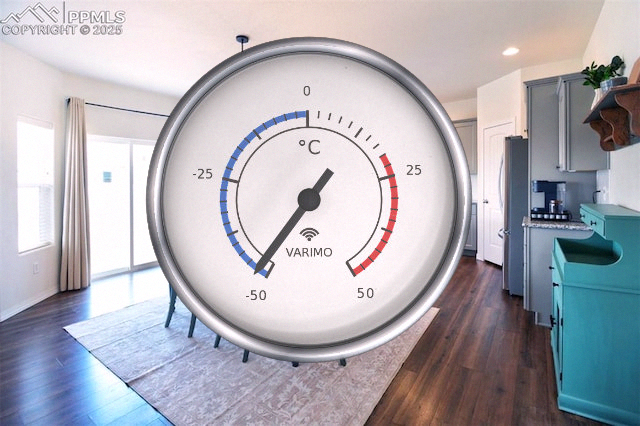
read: -47.5 °C
